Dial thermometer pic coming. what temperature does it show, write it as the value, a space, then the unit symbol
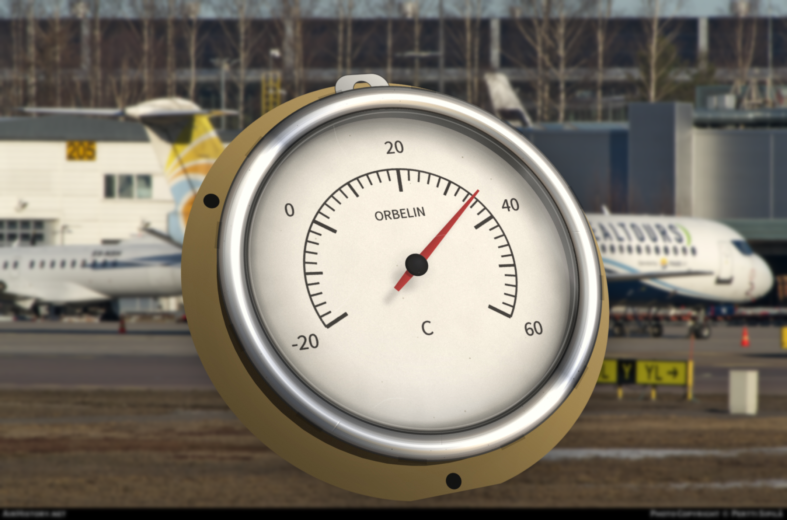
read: 35 °C
